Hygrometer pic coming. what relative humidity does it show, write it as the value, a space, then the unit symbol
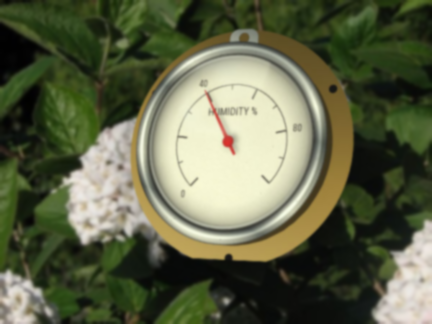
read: 40 %
